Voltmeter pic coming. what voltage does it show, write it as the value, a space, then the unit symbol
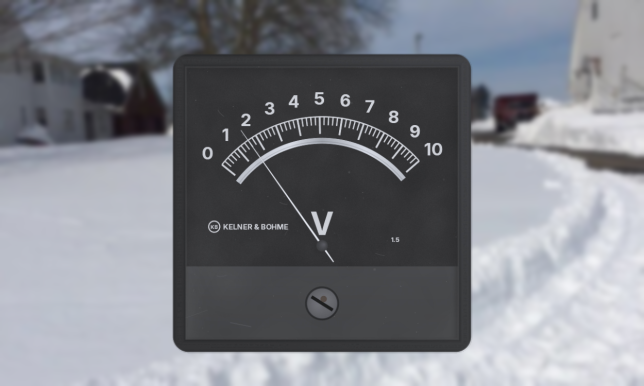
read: 1.6 V
